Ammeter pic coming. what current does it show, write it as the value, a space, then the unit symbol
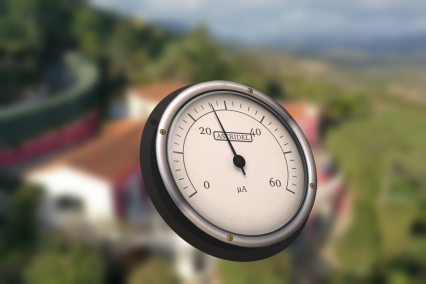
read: 26 µA
